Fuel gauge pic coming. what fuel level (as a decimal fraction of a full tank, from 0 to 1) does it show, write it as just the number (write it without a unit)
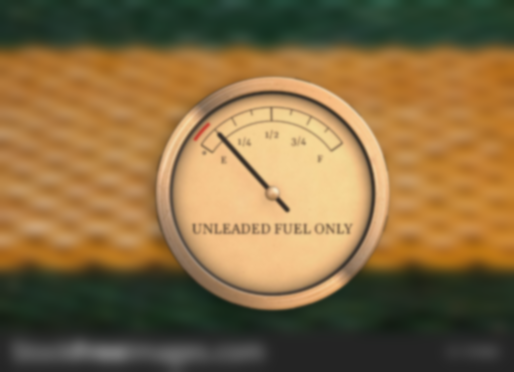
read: 0.125
